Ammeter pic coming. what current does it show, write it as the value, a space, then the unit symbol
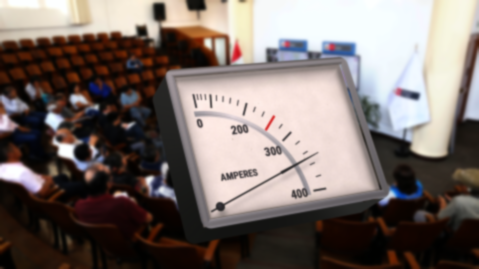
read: 350 A
